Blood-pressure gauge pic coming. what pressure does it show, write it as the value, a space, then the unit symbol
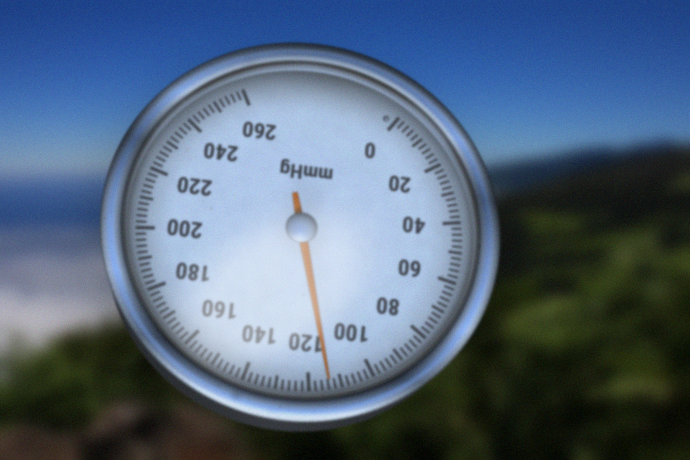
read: 114 mmHg
